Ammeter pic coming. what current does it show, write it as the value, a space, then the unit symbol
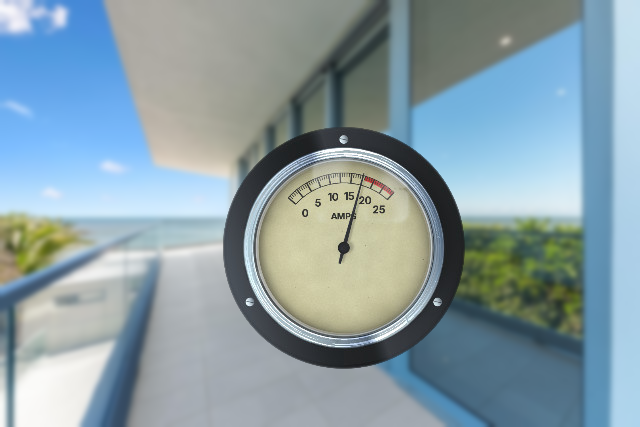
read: 17.5 A
